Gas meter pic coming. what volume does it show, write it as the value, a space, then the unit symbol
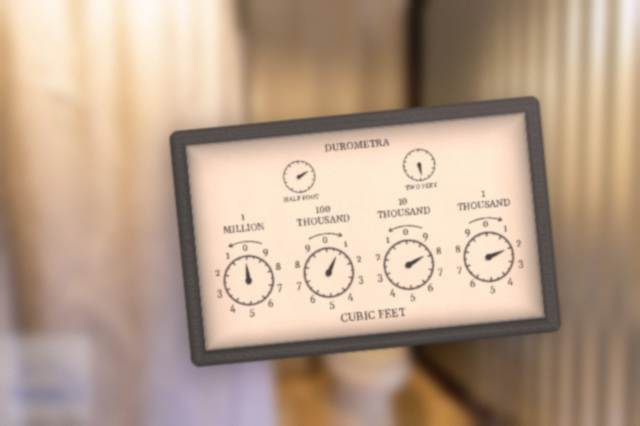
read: 8200 ft³
